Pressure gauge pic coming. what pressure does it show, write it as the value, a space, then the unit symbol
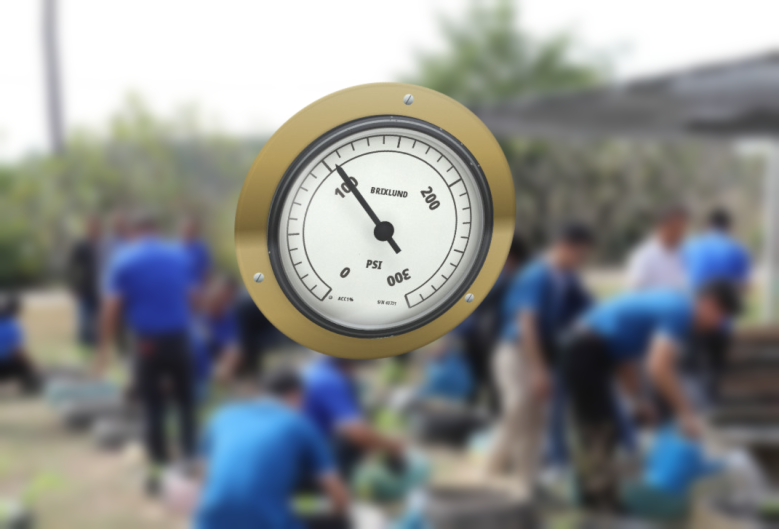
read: 105 psi
